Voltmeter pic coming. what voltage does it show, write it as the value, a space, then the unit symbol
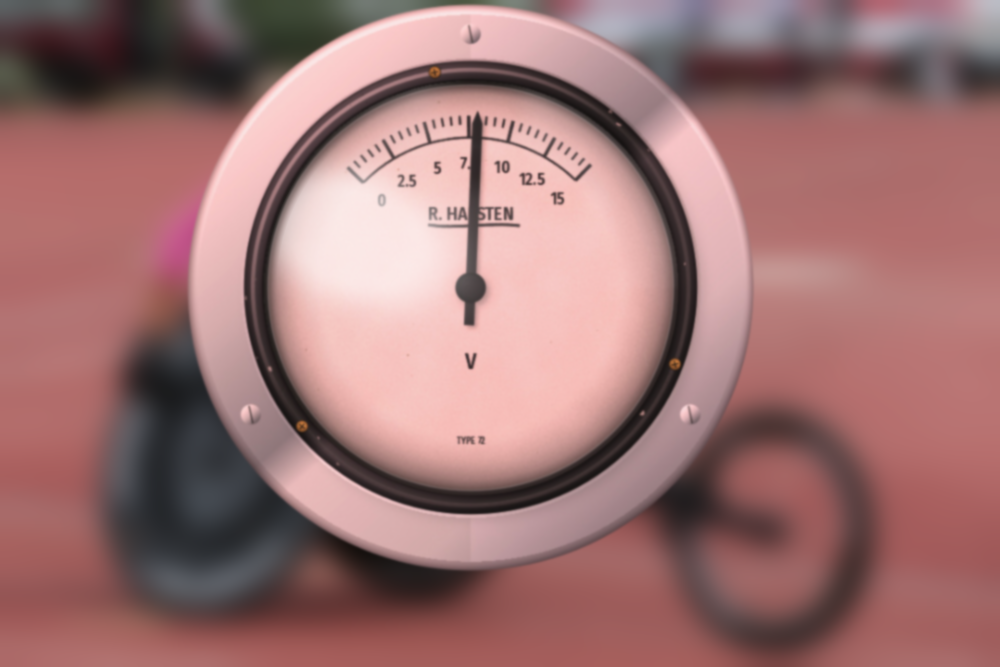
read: 8 V
